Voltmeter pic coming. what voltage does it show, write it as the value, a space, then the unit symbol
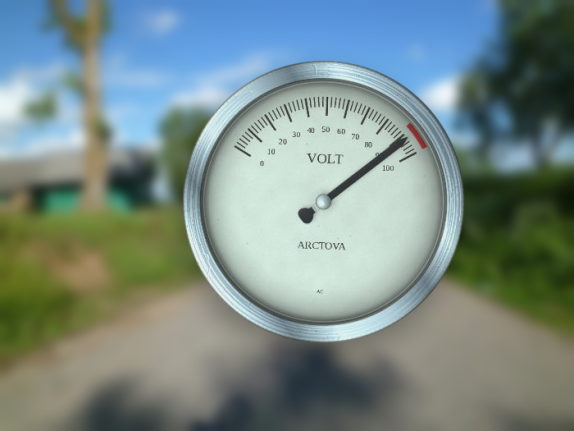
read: 92 V
